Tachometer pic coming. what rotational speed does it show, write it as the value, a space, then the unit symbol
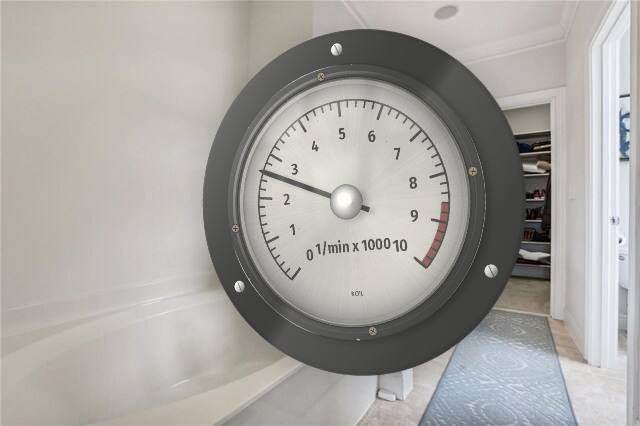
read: 2600 rpm
